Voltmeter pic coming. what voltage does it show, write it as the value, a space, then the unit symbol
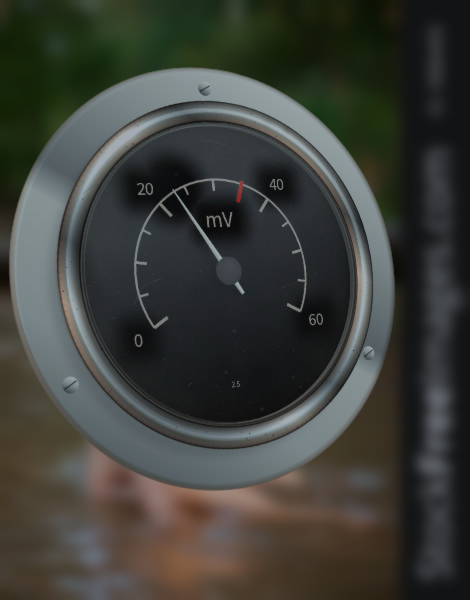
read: 22.5 mV
